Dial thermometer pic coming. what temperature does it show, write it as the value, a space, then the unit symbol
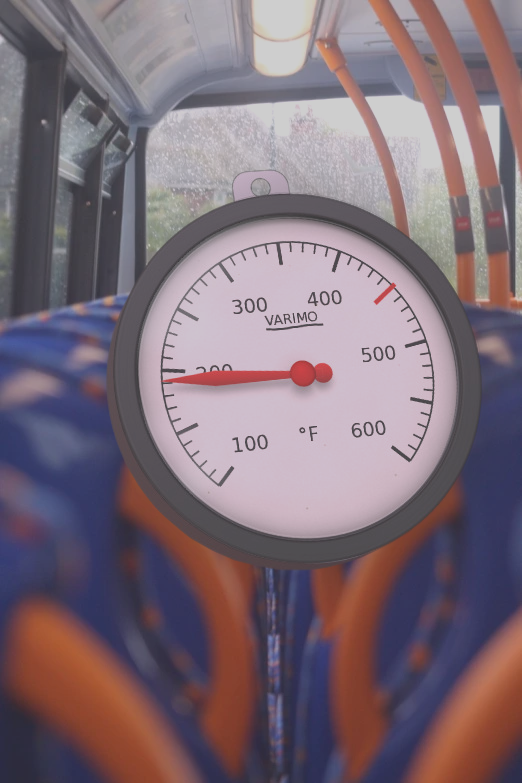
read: 190 °F
